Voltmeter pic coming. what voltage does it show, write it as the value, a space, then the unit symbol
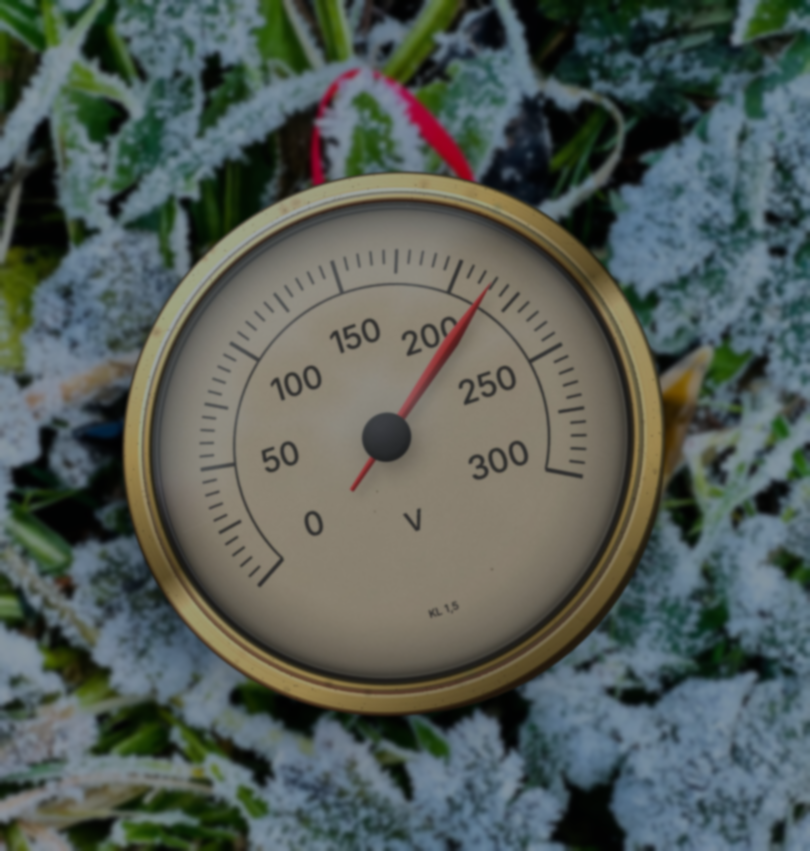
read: 215 V
